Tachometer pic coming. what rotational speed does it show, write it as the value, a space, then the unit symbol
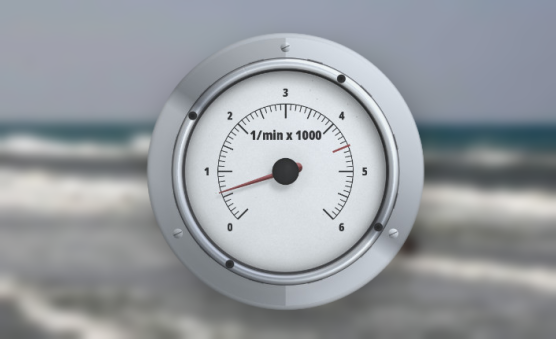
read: 600 rpm
